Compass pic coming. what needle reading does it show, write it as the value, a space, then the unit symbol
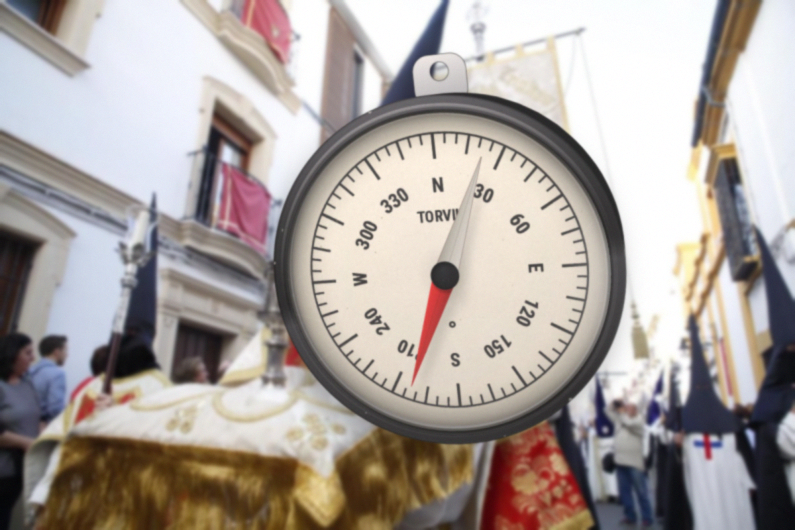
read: 202.5 °
